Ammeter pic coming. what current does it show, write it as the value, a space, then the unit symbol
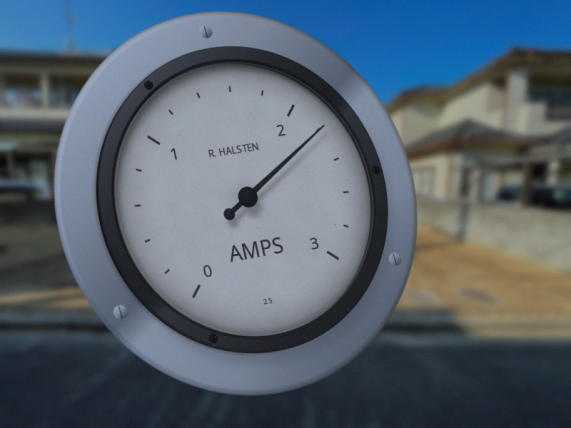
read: 2.2 A
